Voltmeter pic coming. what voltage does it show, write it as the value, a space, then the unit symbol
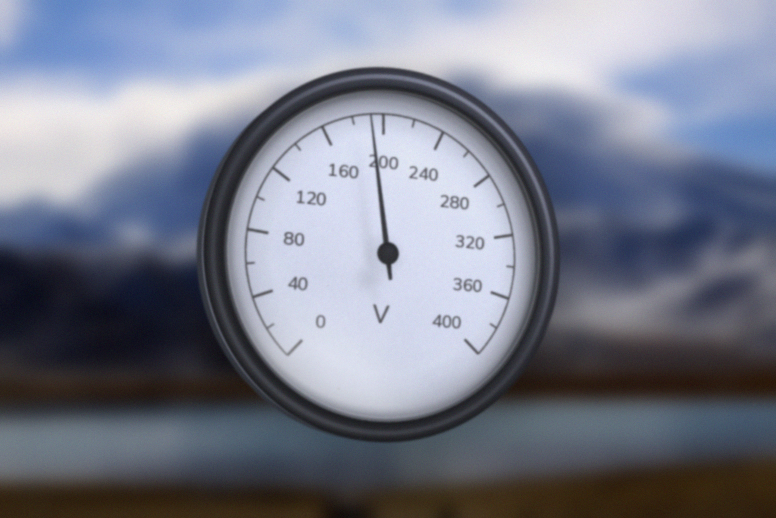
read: 190 V
